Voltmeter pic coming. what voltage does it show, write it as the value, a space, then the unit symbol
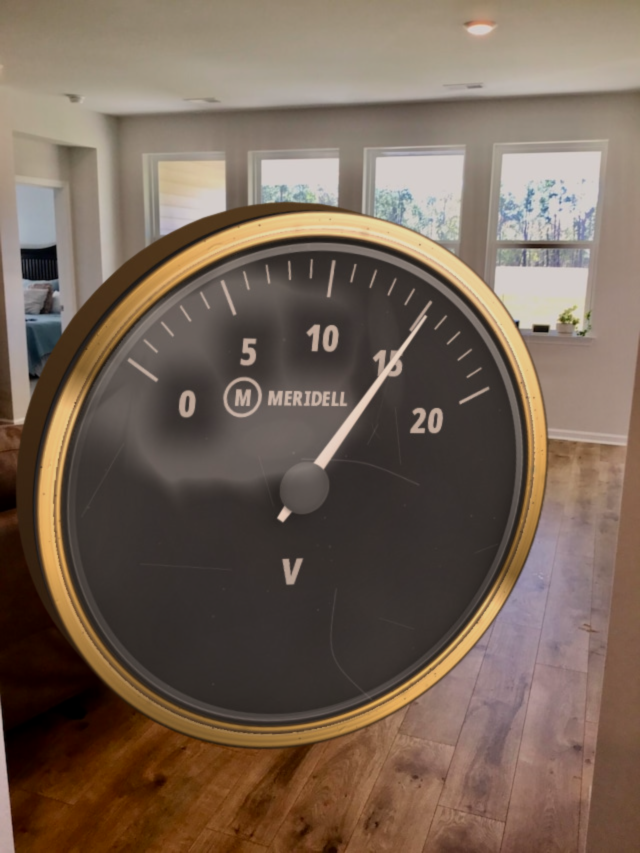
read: 15 V
